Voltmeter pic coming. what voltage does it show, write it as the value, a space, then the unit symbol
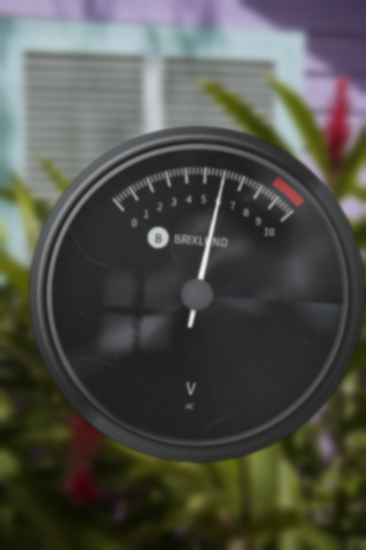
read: 6 V
